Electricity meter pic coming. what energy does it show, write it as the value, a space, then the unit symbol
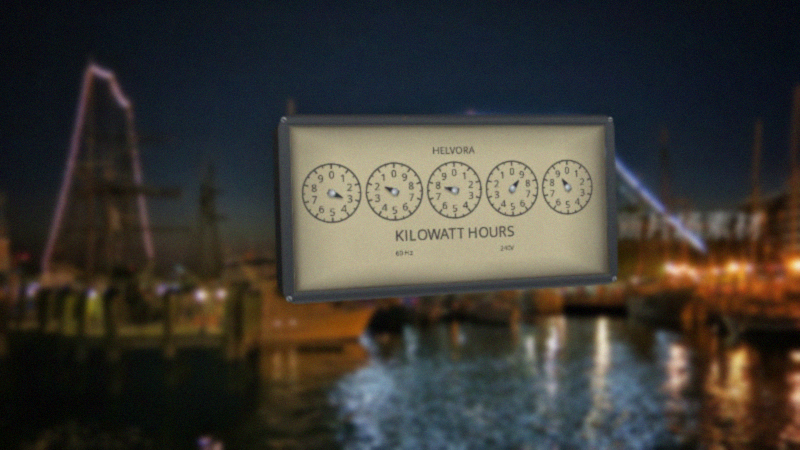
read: 31789 kWh
